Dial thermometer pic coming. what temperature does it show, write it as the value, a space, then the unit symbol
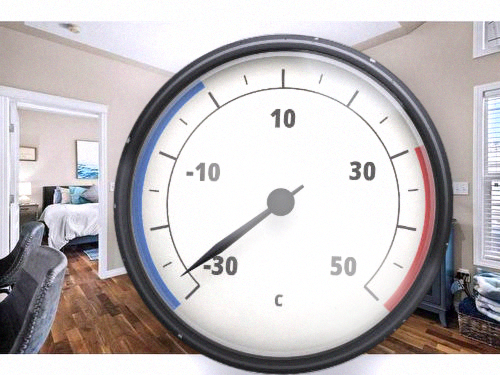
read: -27.5 °C
